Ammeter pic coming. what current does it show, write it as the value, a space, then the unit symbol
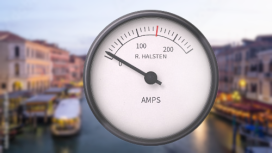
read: 10 A
